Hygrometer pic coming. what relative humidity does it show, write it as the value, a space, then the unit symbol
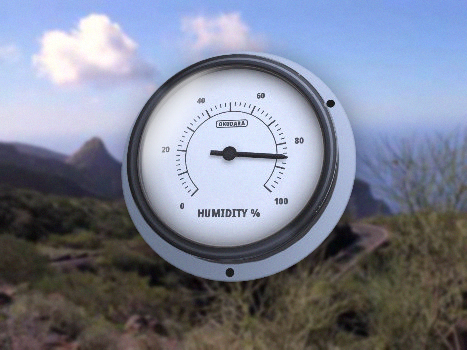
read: 86 %
